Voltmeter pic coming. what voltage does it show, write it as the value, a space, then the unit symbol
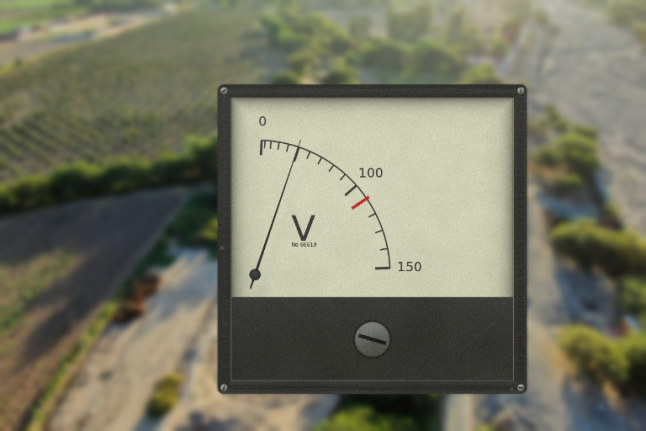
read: 50 V
